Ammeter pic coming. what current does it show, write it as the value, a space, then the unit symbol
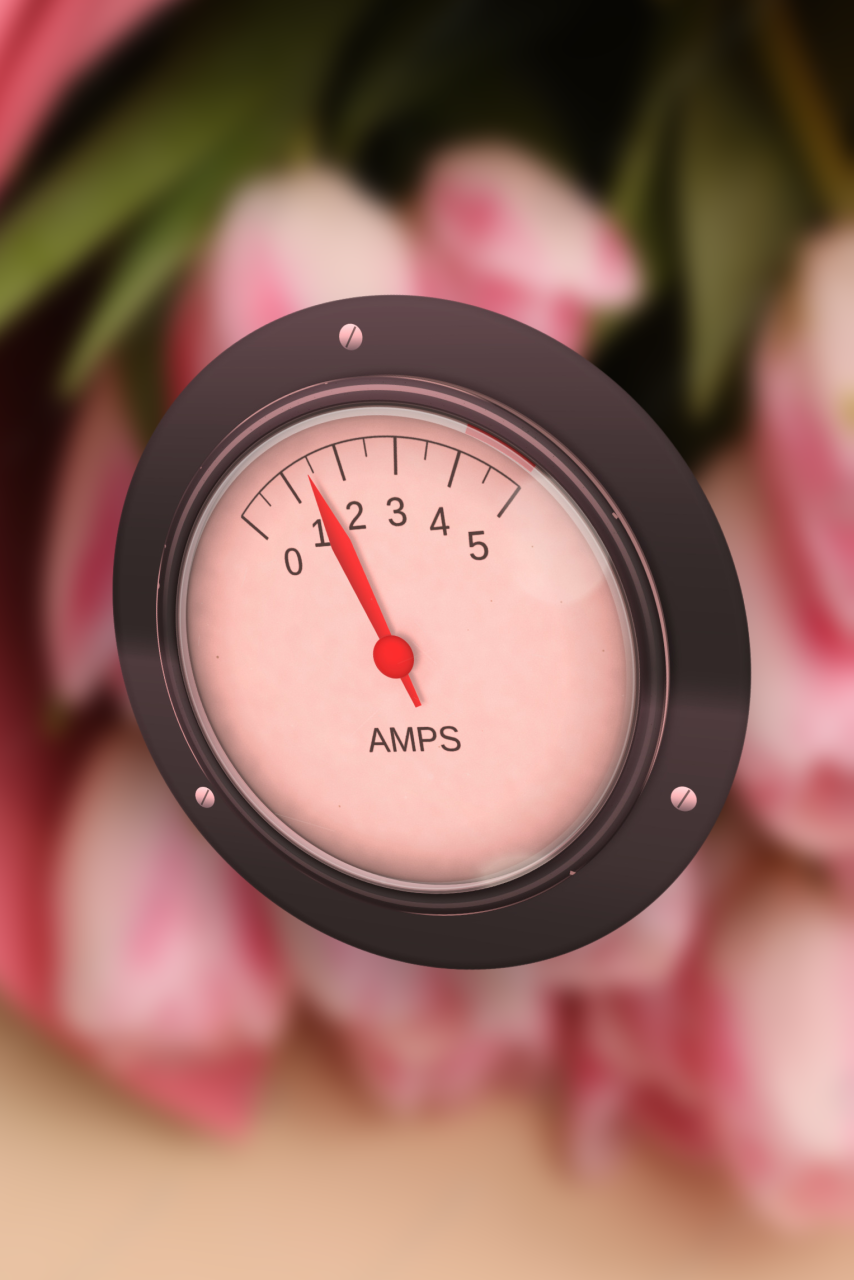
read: 1.5 A
